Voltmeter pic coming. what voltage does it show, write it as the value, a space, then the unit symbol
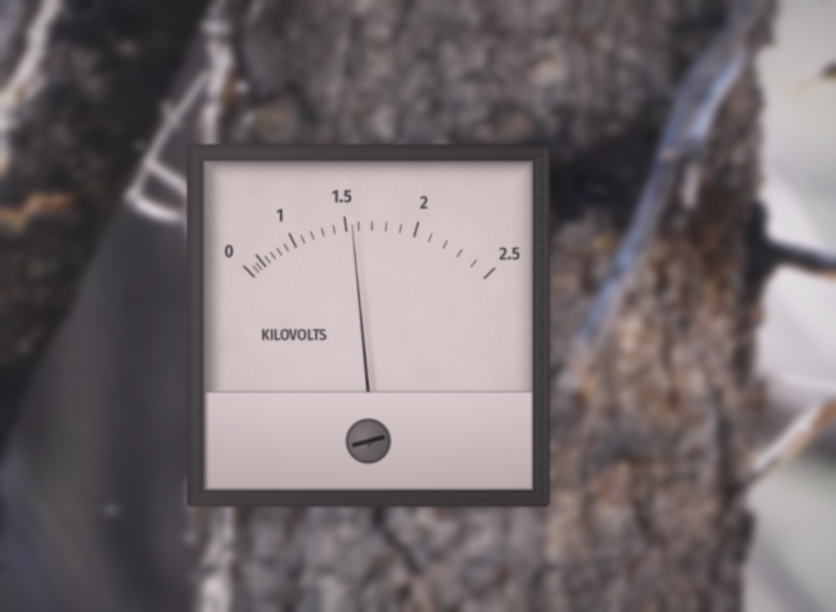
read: 1.55 kV
